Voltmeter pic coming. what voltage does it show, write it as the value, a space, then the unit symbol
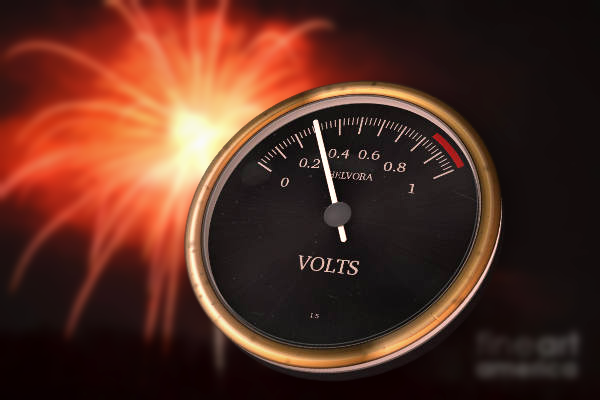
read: 0.3 V
